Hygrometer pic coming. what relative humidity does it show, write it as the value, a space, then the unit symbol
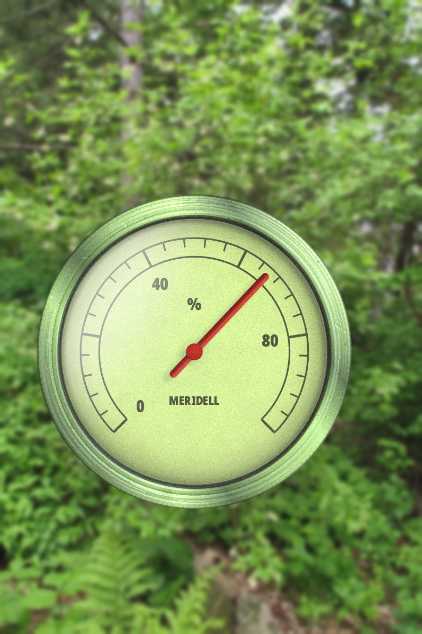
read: 66 %
